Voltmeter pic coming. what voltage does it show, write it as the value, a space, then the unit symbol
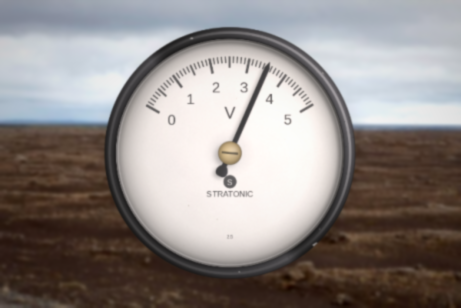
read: 3.5 V
